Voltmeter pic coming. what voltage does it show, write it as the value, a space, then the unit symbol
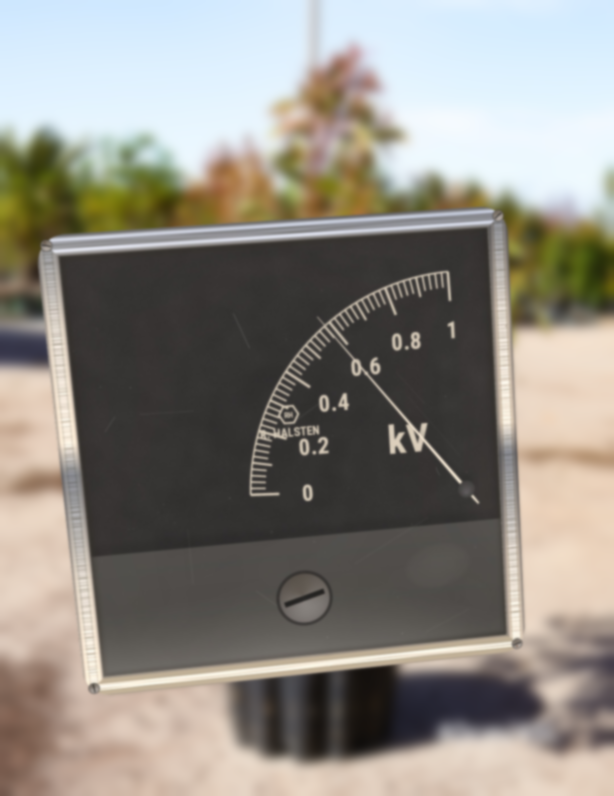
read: 0.58 kV
